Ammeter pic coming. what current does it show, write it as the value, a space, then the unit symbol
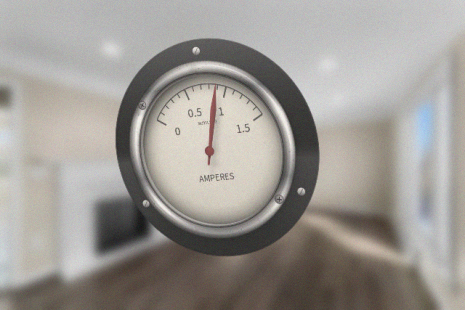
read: 0.9 A
